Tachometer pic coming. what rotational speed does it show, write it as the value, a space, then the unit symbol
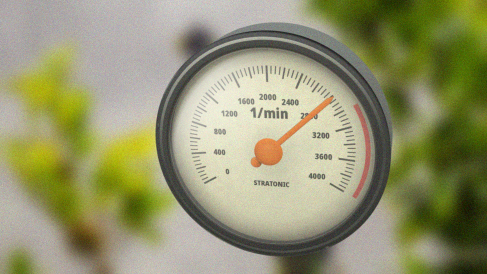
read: 2800 rpm
